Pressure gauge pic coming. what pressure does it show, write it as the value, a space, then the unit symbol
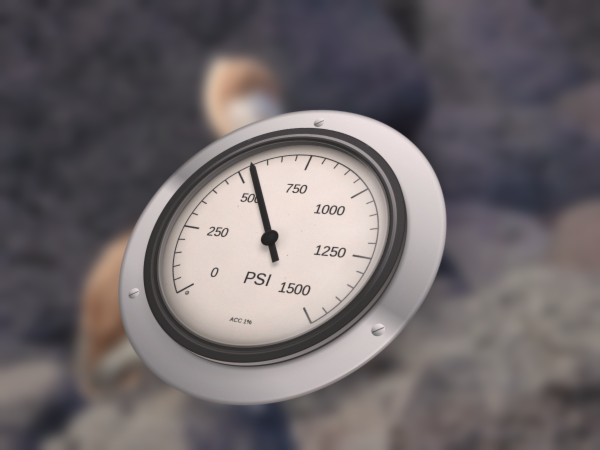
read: 550 psi
